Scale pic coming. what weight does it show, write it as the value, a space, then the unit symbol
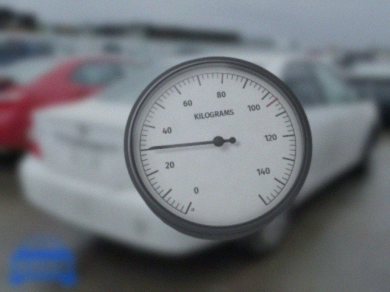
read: 30 kg
